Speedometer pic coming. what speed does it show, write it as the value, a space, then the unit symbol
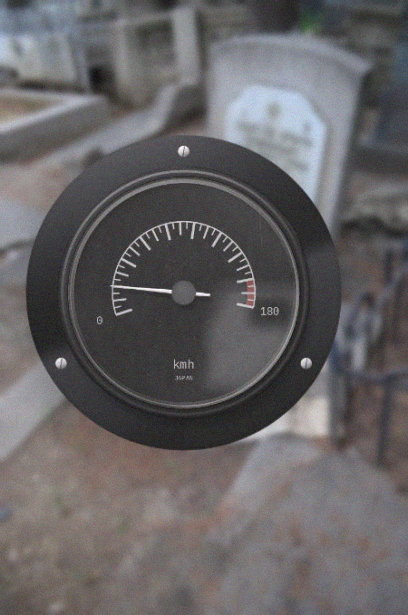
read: 20 km/h
